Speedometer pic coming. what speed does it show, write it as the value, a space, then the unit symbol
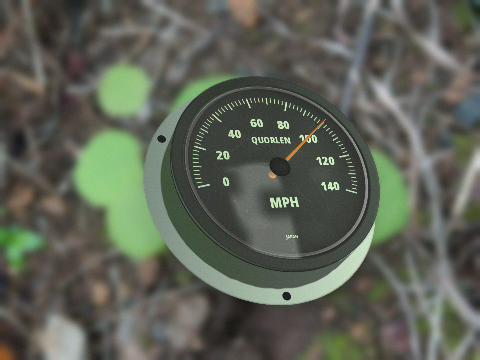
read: 100 mph
